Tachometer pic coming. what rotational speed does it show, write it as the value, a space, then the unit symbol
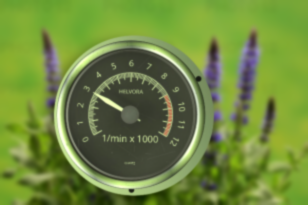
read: 3000 rpm
